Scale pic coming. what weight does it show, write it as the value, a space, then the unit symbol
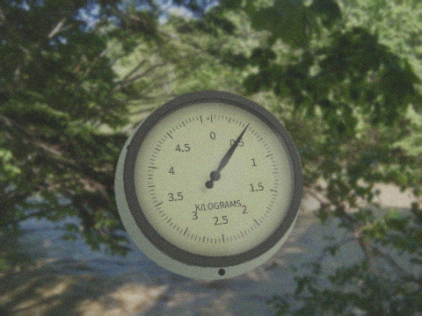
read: 0.5 kg
